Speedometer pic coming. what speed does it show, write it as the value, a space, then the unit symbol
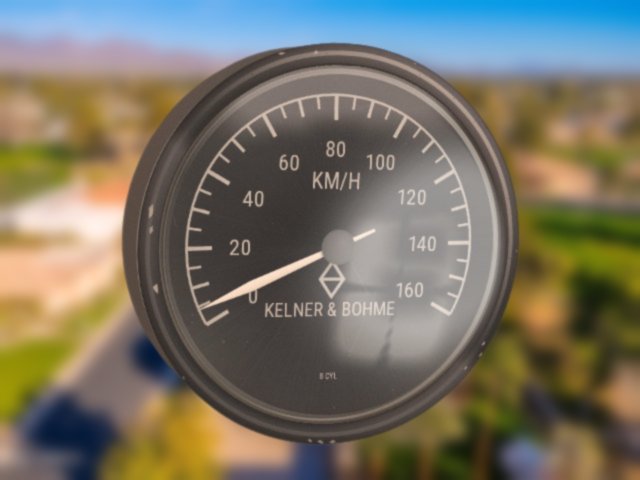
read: 5 km/h
